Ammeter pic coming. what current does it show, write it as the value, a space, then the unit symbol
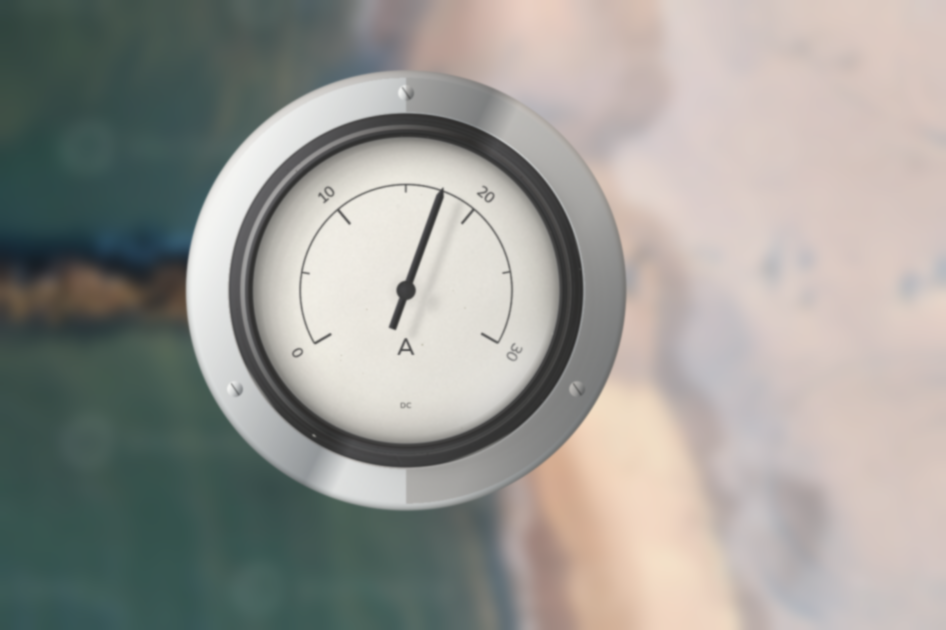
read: 17.5 A
